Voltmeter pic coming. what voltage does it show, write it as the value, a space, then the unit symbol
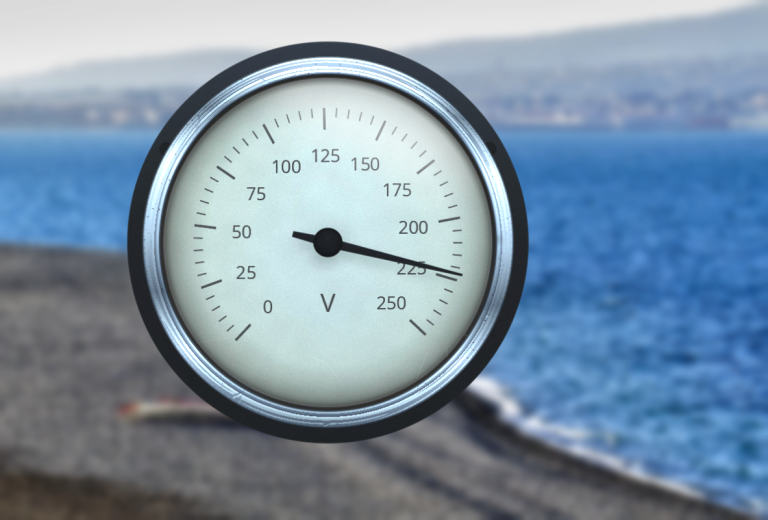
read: 222.5 V
